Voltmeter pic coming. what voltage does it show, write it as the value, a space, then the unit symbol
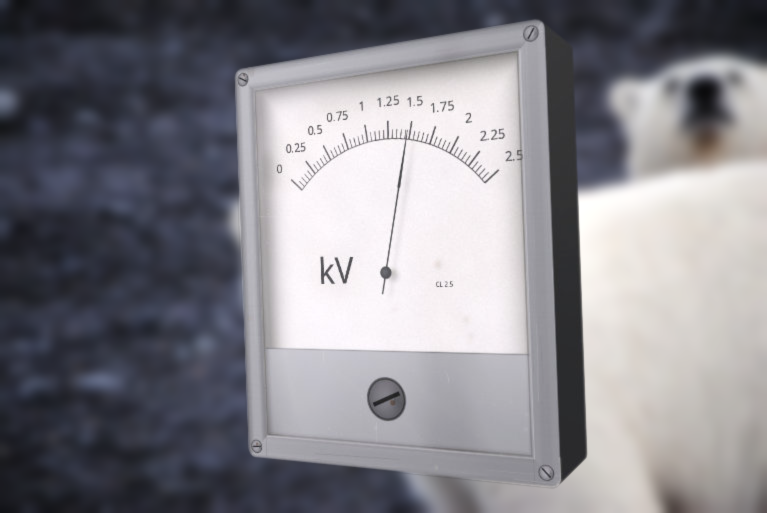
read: 1.5 kV
